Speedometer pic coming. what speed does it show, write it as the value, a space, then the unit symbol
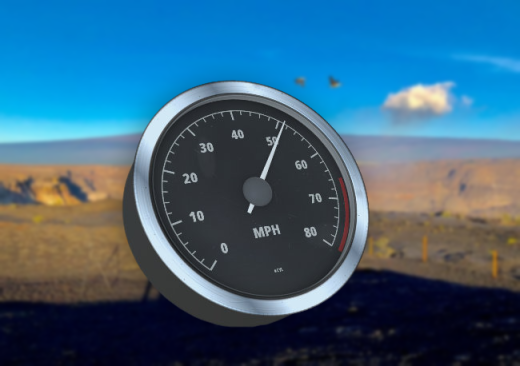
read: 51 mph
